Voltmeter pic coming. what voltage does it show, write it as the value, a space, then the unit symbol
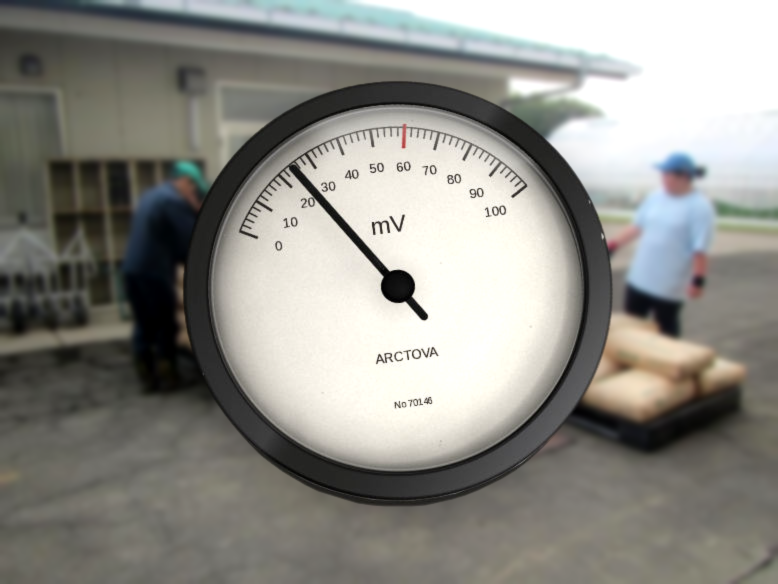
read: 24 mV
